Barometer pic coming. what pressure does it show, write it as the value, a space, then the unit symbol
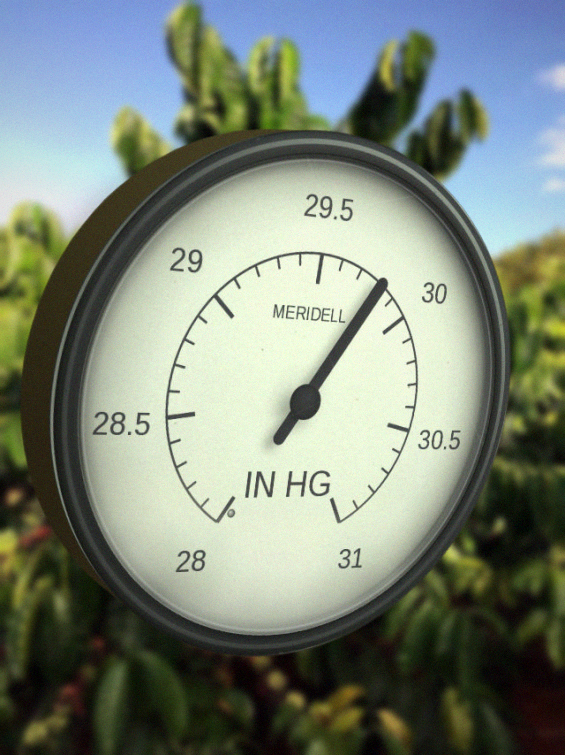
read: 29.8 inHg
